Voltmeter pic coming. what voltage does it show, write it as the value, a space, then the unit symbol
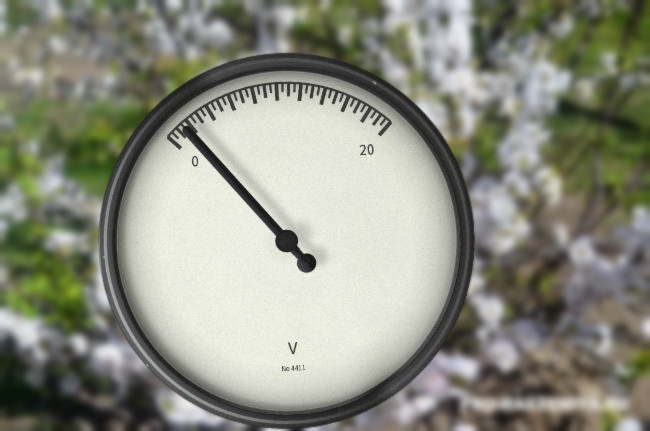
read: 1.5 V
